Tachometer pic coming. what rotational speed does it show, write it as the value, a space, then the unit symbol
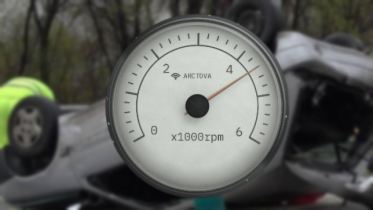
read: 4400 rpm
